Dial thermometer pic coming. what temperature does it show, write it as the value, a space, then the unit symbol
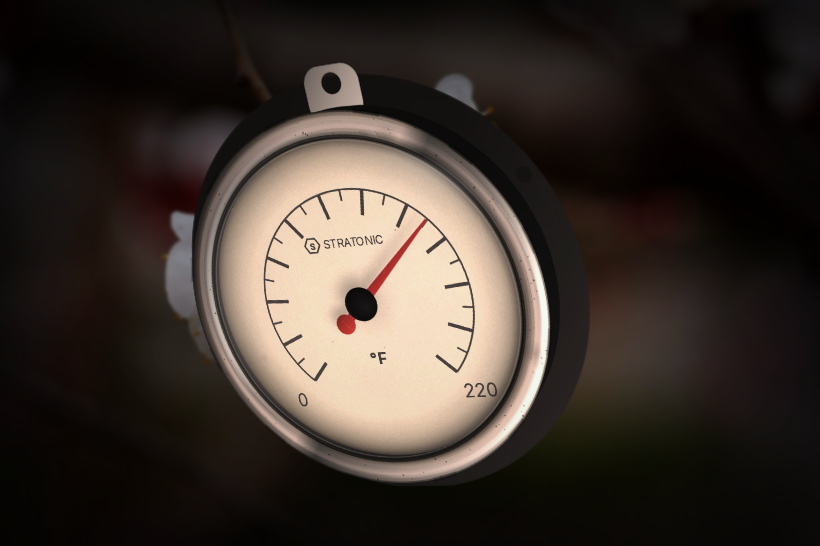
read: 150 °F
